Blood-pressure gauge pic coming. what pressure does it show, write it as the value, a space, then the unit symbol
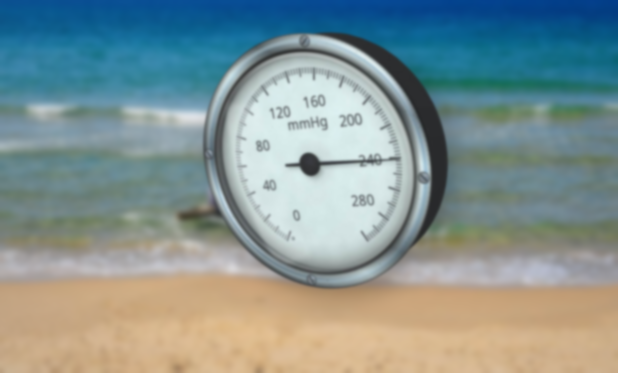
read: 240 mmHg
